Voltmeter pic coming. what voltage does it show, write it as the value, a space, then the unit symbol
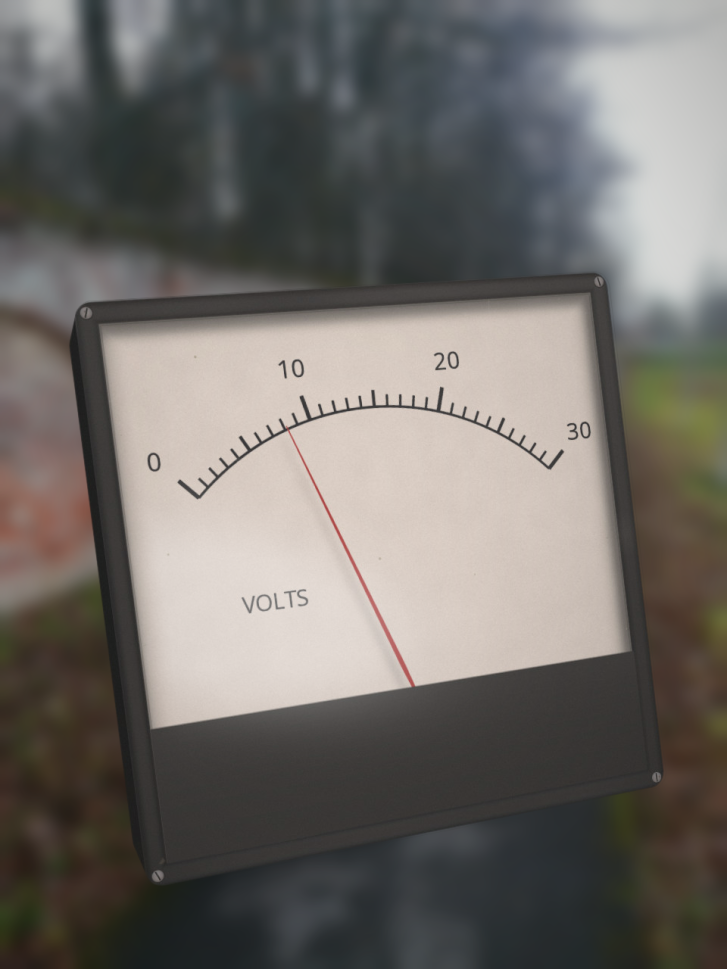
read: 8 V
